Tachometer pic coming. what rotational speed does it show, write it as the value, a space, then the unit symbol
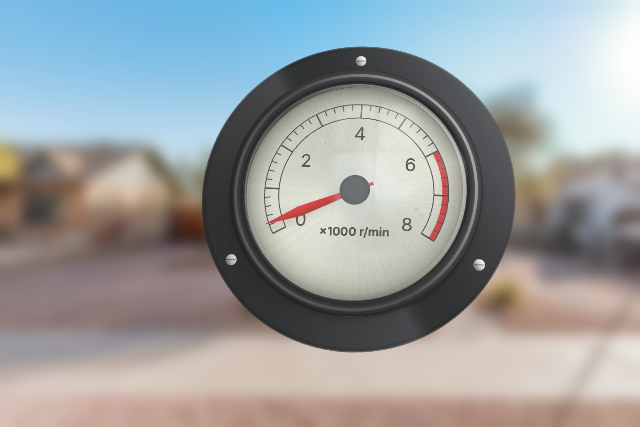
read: 200 rpm
